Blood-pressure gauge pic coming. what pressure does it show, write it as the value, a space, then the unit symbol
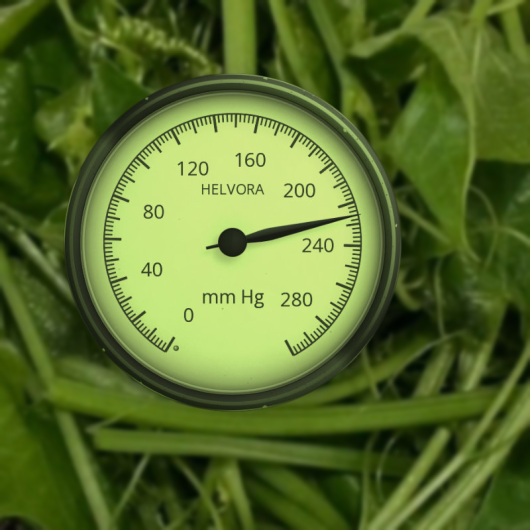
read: 226 mmHg
